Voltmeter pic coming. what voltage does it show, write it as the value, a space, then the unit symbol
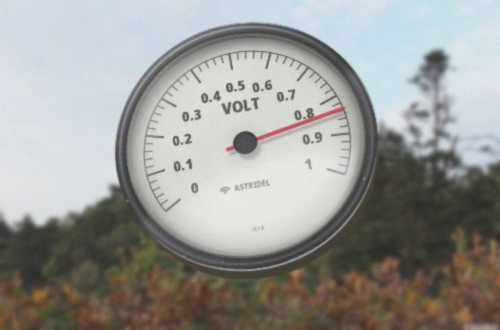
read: 0.84 V
